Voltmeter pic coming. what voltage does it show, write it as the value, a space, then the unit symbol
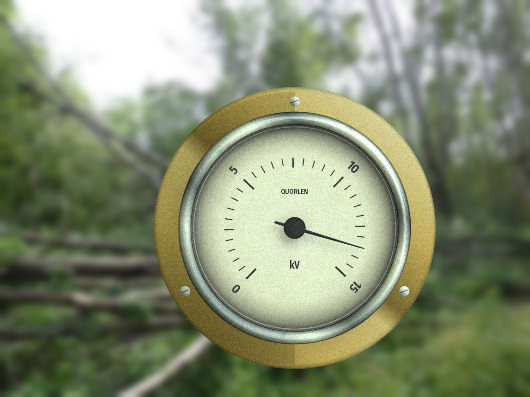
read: 13.5 kV
